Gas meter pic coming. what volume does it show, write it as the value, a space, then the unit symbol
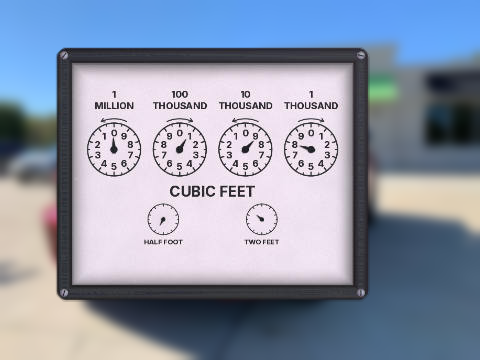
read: 8800 ft³
